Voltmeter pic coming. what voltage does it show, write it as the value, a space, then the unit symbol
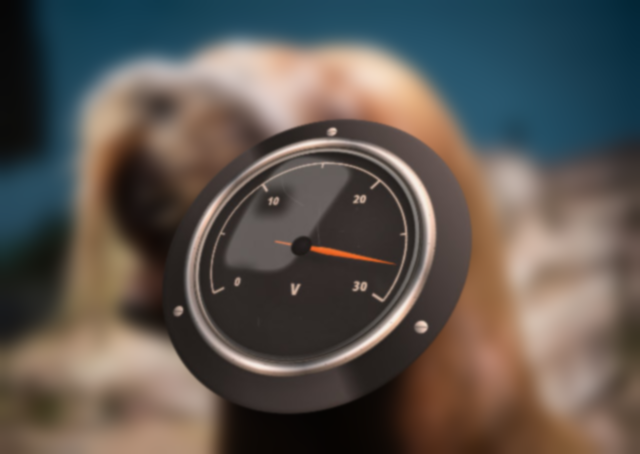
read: 27.5 V
